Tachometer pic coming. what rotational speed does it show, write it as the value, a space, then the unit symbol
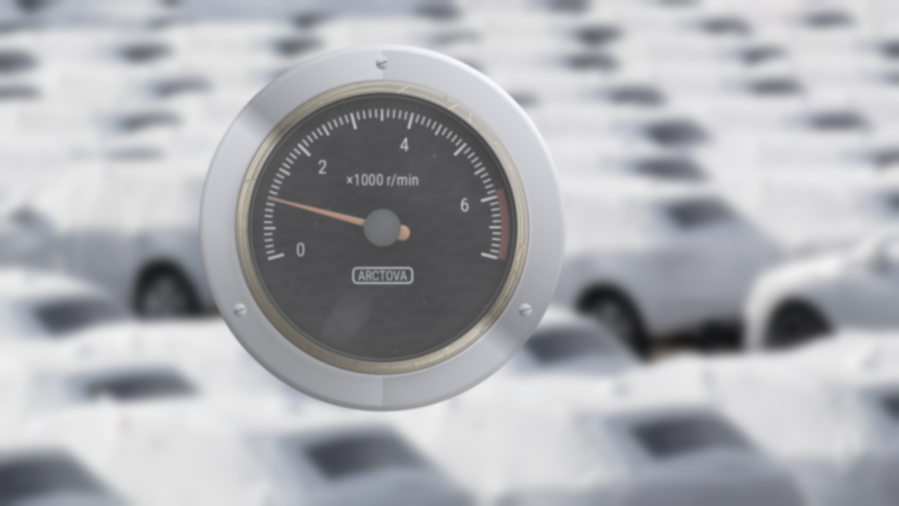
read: 1000 rpm
